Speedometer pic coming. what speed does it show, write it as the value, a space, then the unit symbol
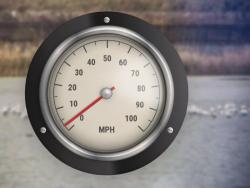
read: 2.5 mph
